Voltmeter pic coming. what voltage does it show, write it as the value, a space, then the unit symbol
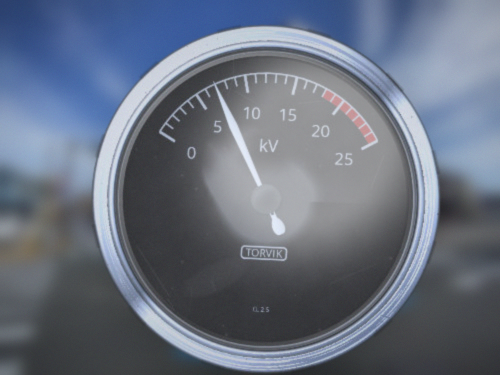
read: 7 kV
